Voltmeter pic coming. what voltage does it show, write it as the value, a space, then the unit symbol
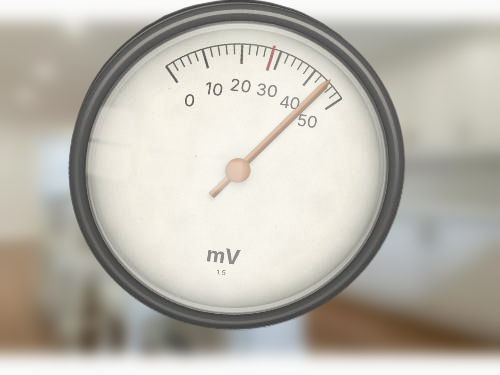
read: 44 mV
